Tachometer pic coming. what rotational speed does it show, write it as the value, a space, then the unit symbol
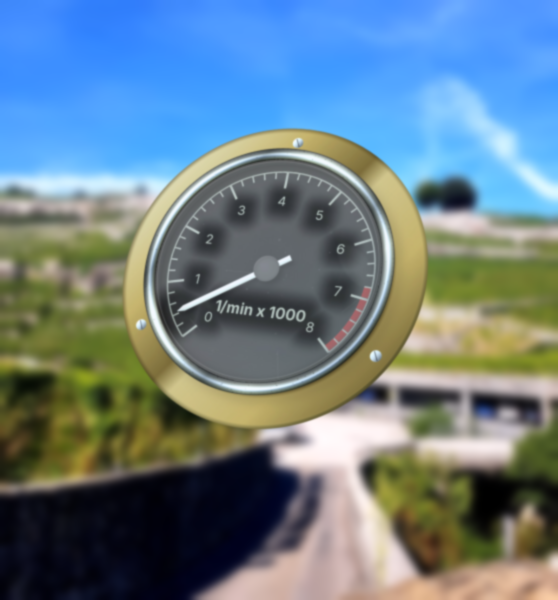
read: 400 rpm
